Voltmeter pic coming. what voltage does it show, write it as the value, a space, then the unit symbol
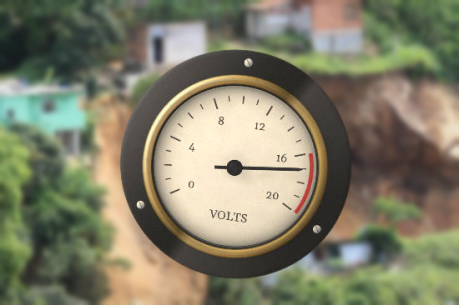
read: 17 V
